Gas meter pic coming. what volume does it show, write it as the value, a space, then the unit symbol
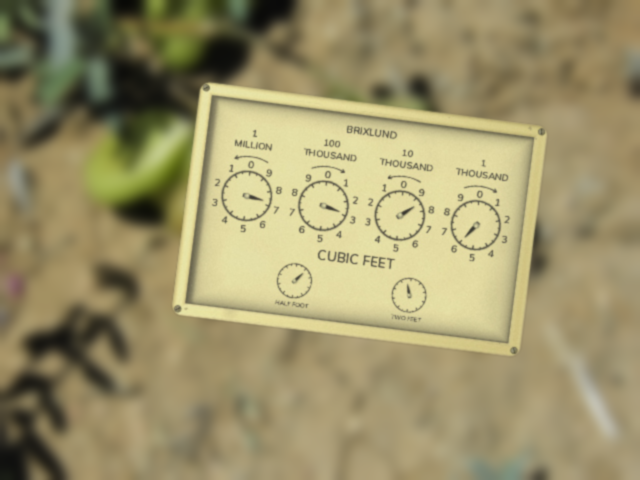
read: 728600 ft³
